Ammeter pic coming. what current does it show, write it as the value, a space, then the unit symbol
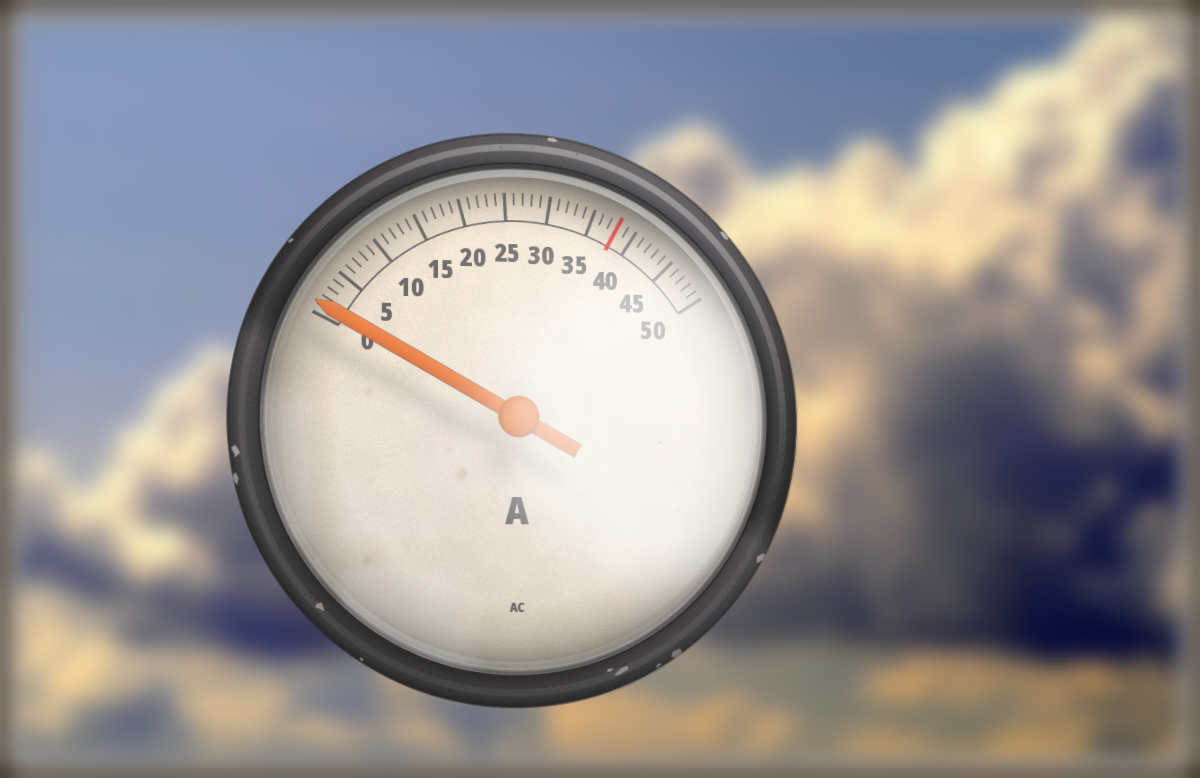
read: 1 A
